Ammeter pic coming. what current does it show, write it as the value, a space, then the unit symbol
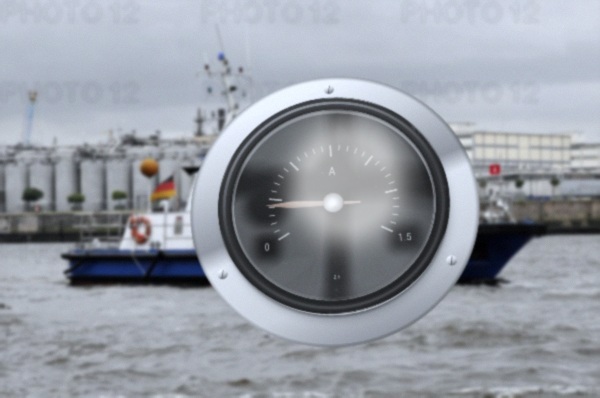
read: 0.2 A
